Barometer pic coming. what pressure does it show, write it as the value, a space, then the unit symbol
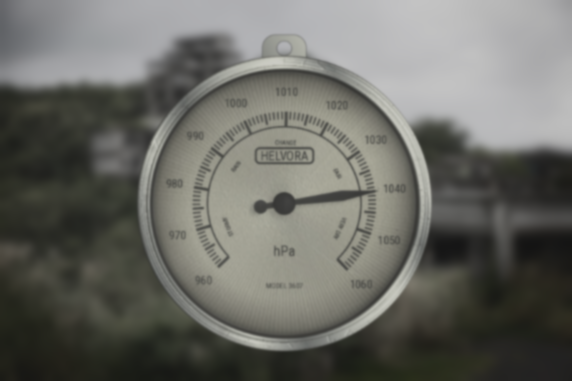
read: 1040 hPa
